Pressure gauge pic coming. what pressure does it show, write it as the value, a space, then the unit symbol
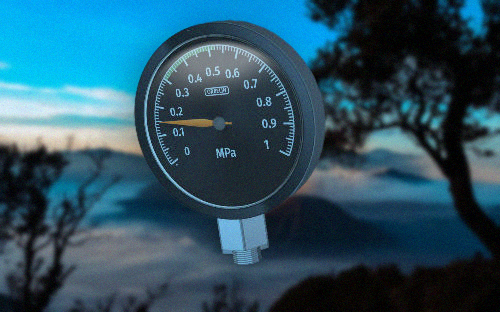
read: 0.15 MPa
